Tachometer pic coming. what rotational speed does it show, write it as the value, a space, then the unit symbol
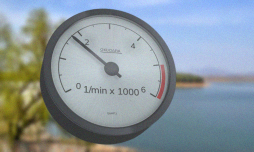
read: 1750 rpm
